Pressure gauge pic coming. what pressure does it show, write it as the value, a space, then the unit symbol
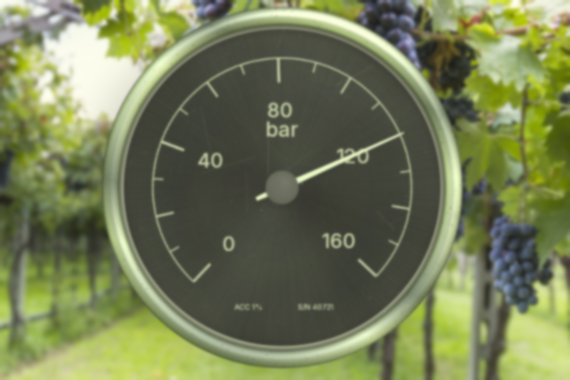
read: 120 bar
